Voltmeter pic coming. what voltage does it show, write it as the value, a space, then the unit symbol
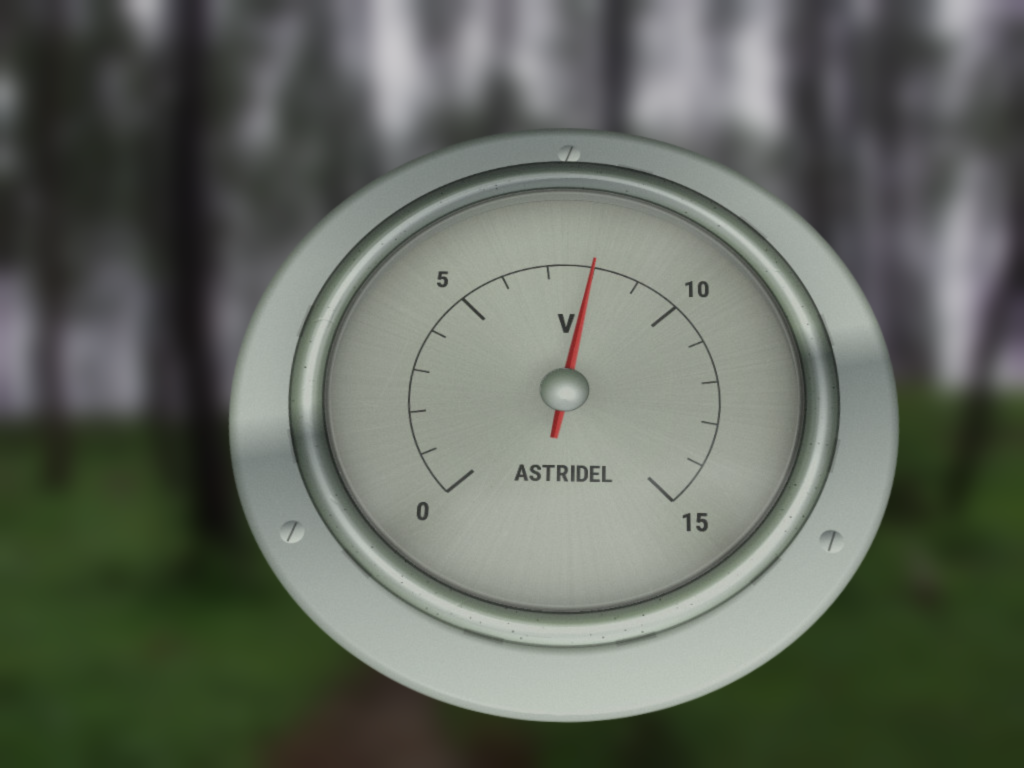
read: 8 V
